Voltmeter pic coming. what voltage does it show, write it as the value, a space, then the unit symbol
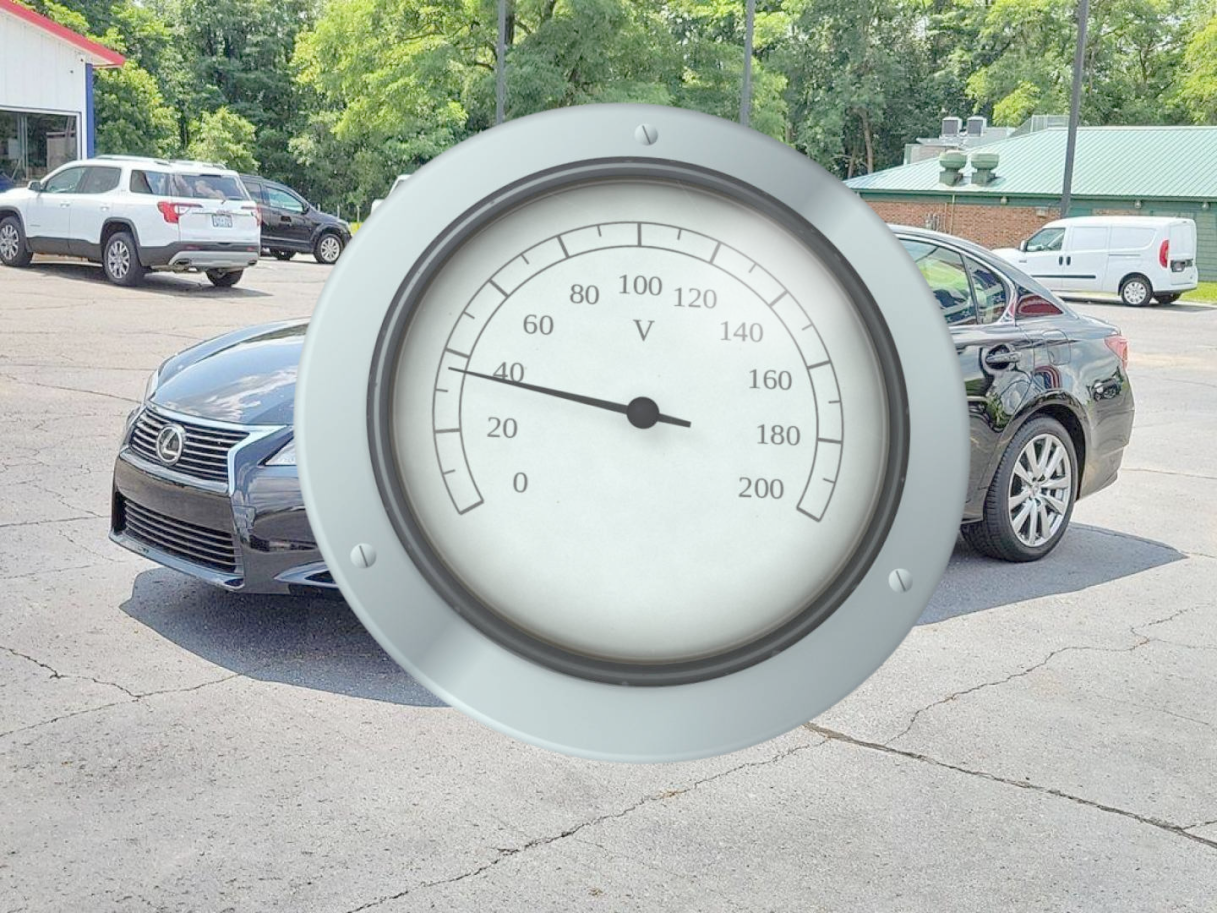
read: 35 V
